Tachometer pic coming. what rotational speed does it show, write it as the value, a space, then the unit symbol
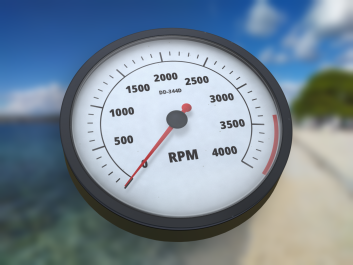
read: 0 rpm
